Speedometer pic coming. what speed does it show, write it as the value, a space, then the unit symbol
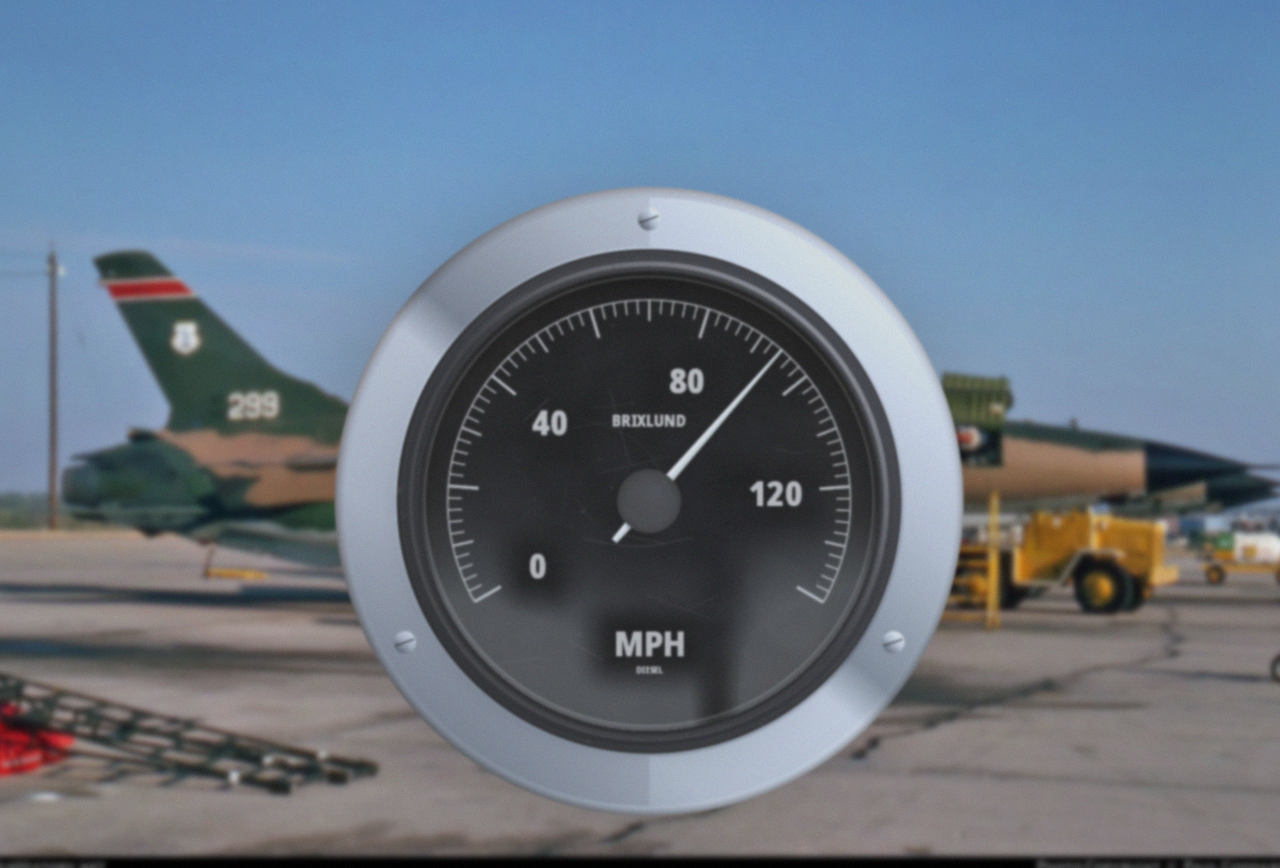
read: 94 mph
